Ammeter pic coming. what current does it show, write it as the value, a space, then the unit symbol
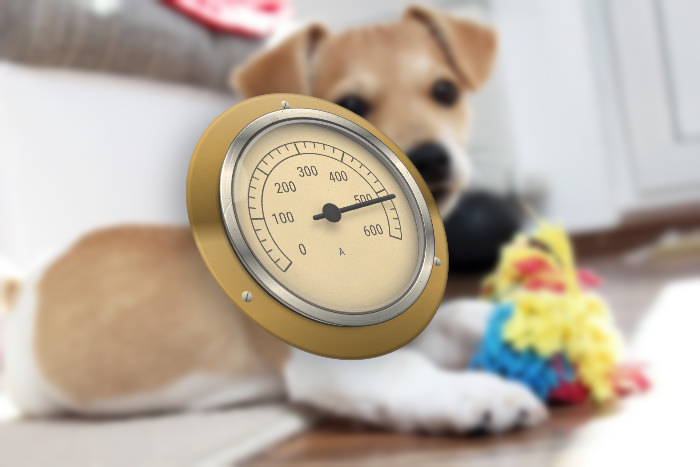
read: 520 A
